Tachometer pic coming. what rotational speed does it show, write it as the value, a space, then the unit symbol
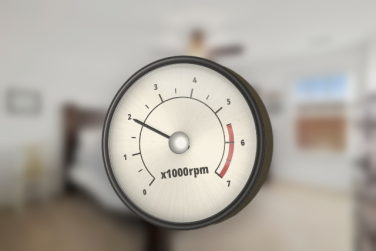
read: 2000 rpm
